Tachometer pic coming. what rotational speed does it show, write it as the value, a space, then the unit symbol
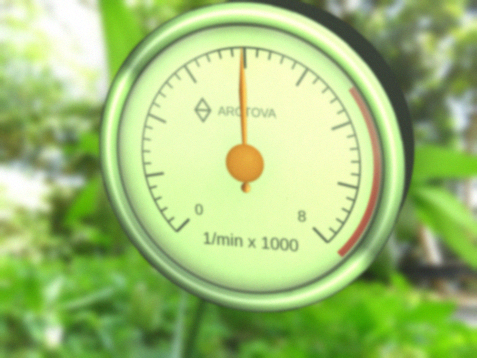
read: 4000 rpm
